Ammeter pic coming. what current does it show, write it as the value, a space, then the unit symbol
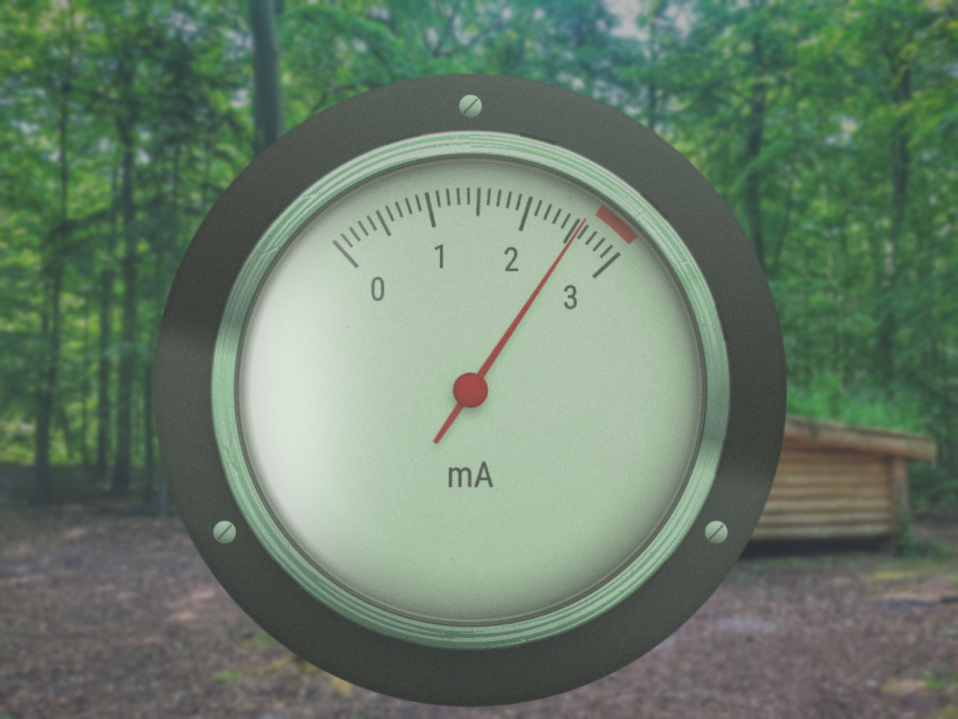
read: 2.55 mA
